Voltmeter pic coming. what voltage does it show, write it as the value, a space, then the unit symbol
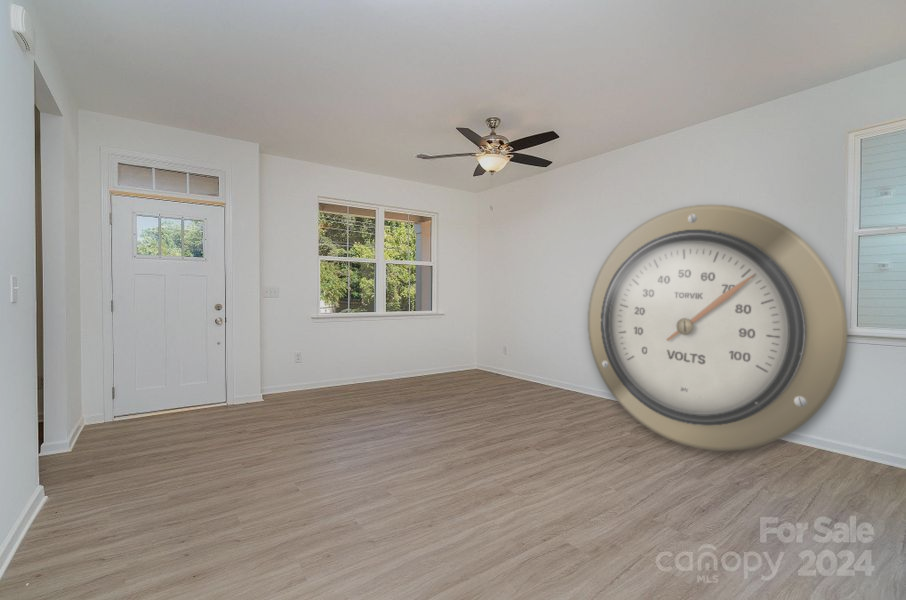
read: 72 V
